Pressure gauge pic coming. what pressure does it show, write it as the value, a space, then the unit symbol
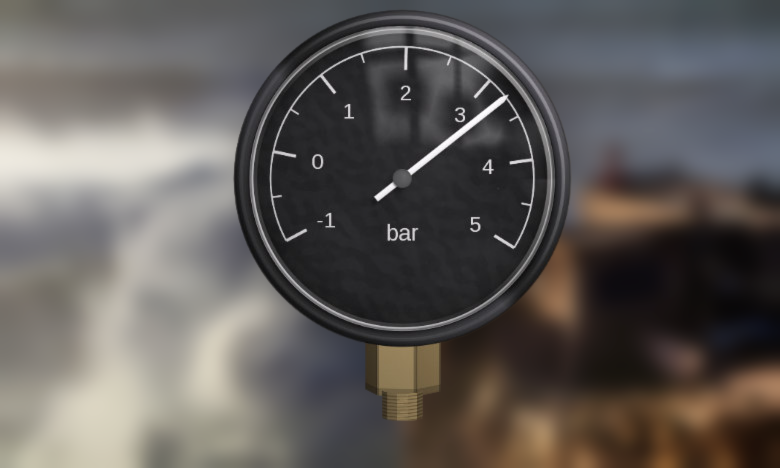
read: 3.25 bar
